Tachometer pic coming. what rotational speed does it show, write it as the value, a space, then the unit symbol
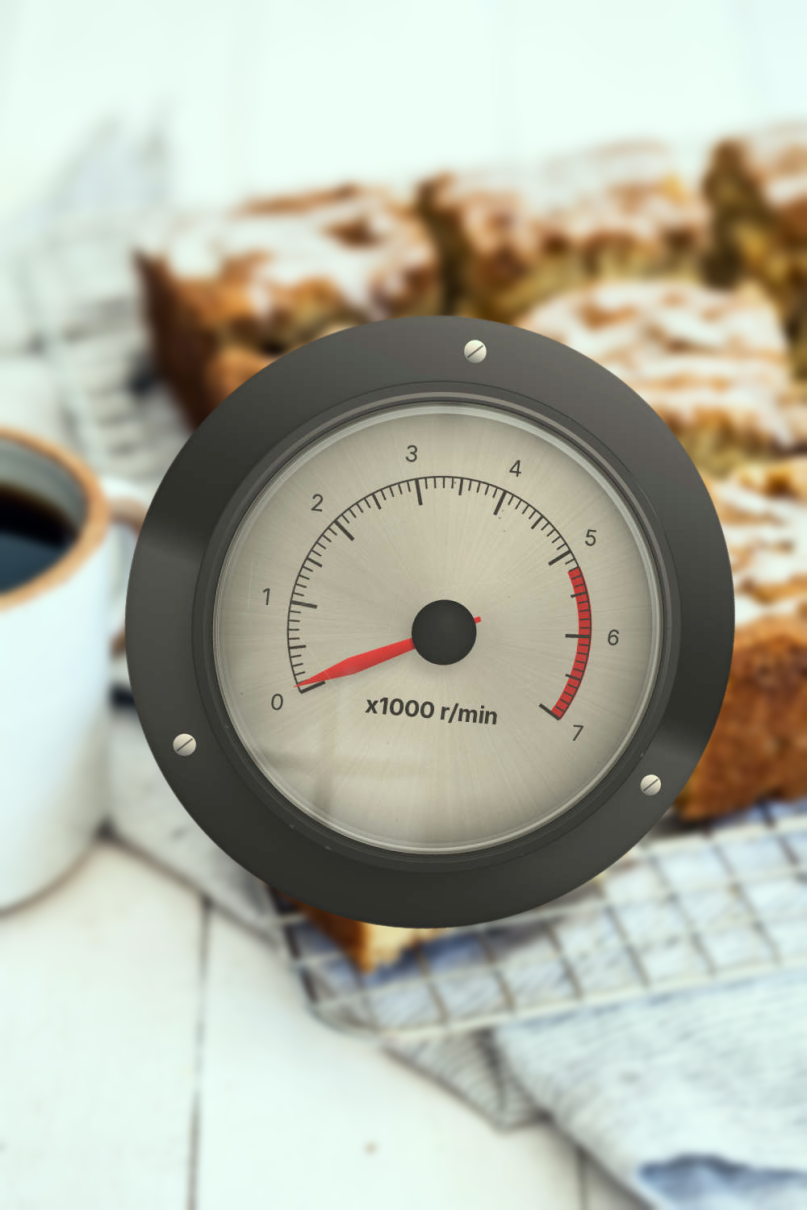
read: 100 rpm
